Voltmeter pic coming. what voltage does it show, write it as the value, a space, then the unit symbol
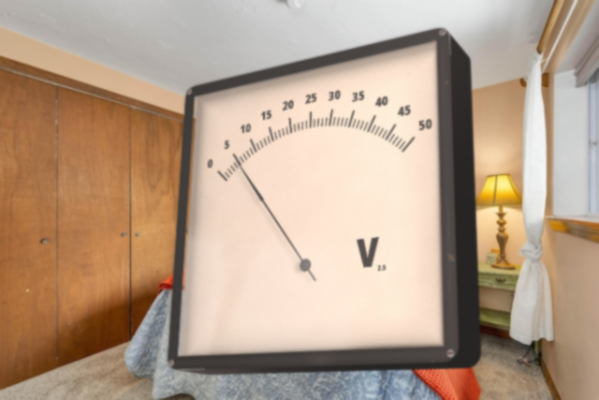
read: 5 V
